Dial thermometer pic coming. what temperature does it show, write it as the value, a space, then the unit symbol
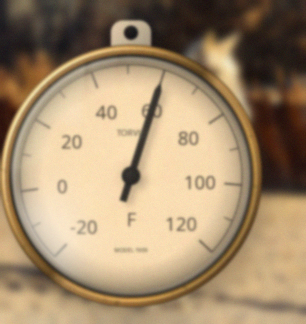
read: 60 °F
